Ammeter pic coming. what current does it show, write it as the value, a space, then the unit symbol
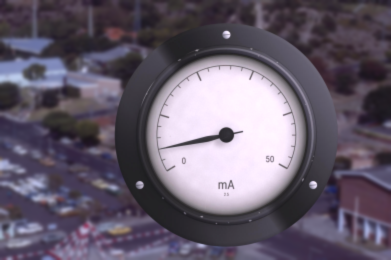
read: 4 mA
